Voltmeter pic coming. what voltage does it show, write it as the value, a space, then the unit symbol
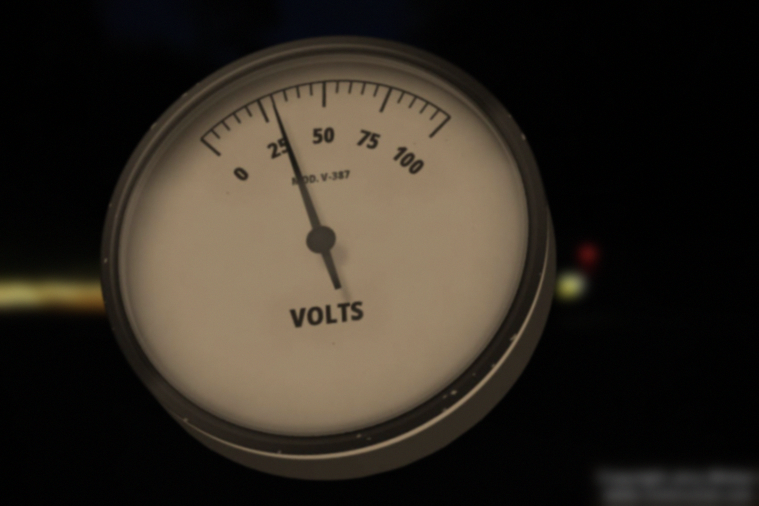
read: 30 V
